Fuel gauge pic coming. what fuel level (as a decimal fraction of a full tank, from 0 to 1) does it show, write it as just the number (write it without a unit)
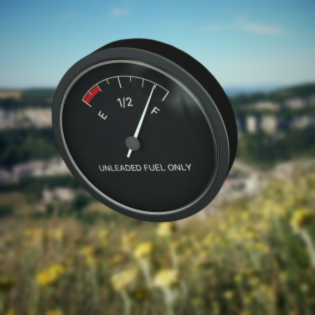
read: 0.875
